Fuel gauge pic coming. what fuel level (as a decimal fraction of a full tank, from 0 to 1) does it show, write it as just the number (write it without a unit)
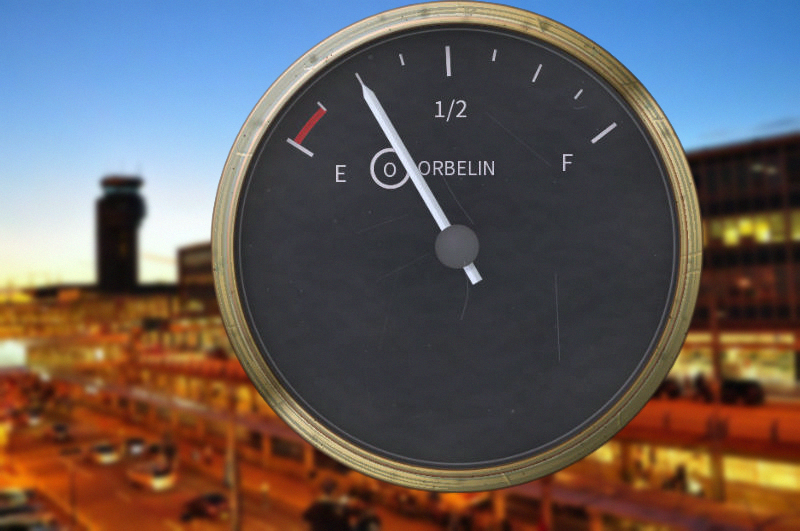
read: 0.25
